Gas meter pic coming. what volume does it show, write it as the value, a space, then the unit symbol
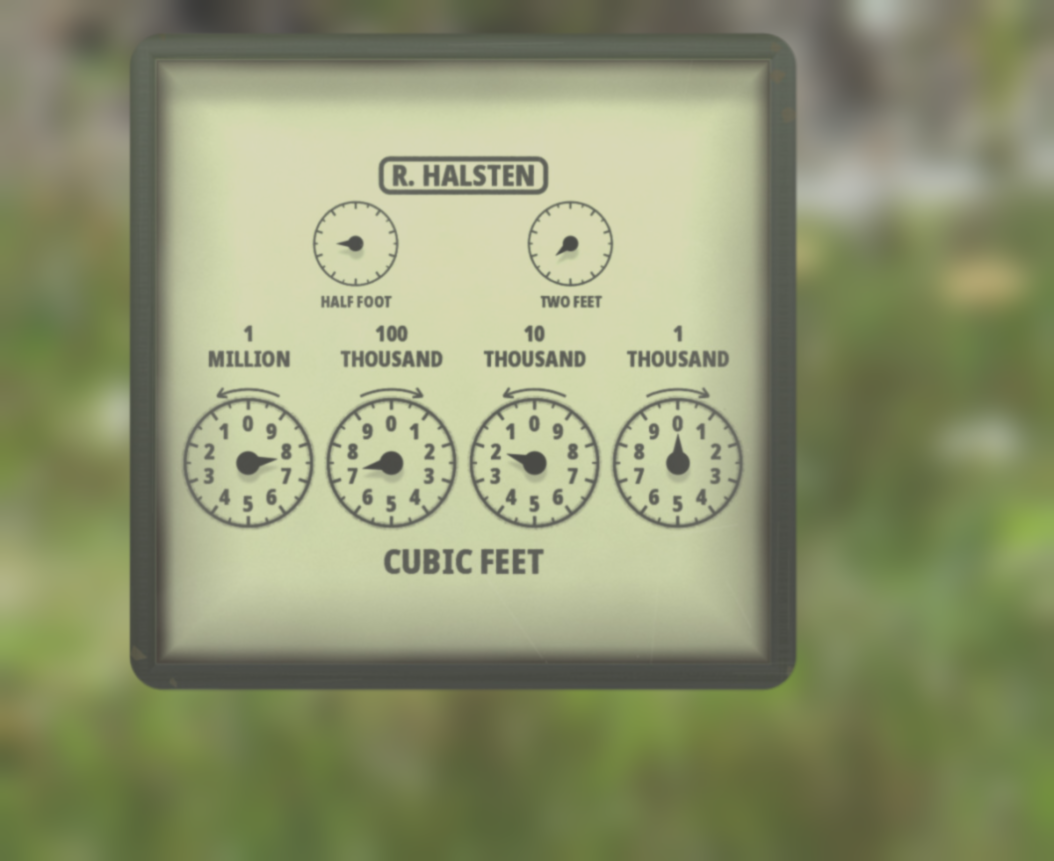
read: 772000 ft³
